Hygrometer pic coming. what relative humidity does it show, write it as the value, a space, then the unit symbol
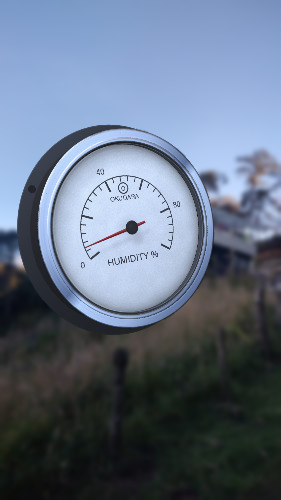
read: 6 %
